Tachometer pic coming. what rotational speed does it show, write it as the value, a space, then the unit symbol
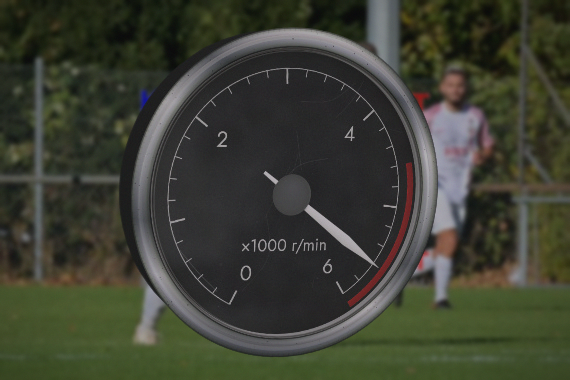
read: 5600 rpm
